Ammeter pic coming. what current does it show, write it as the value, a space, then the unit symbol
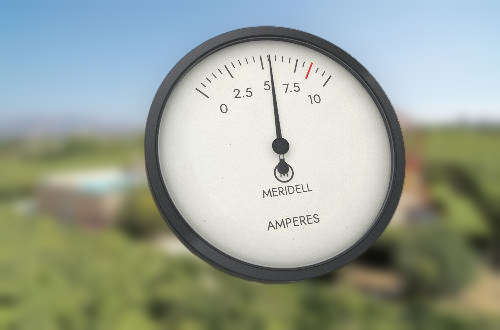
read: 5.5 A
